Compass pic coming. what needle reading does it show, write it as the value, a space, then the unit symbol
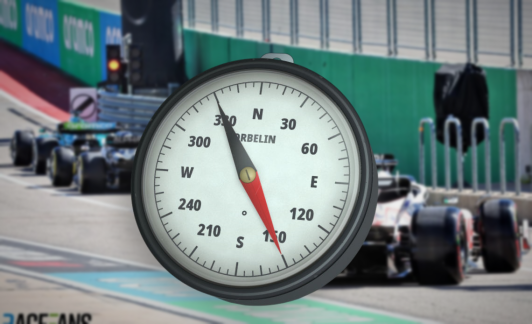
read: 150 °
